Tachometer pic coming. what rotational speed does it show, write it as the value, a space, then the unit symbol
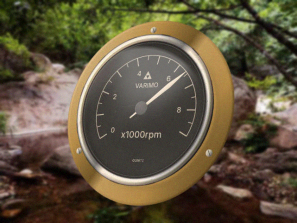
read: 6500 rpm
